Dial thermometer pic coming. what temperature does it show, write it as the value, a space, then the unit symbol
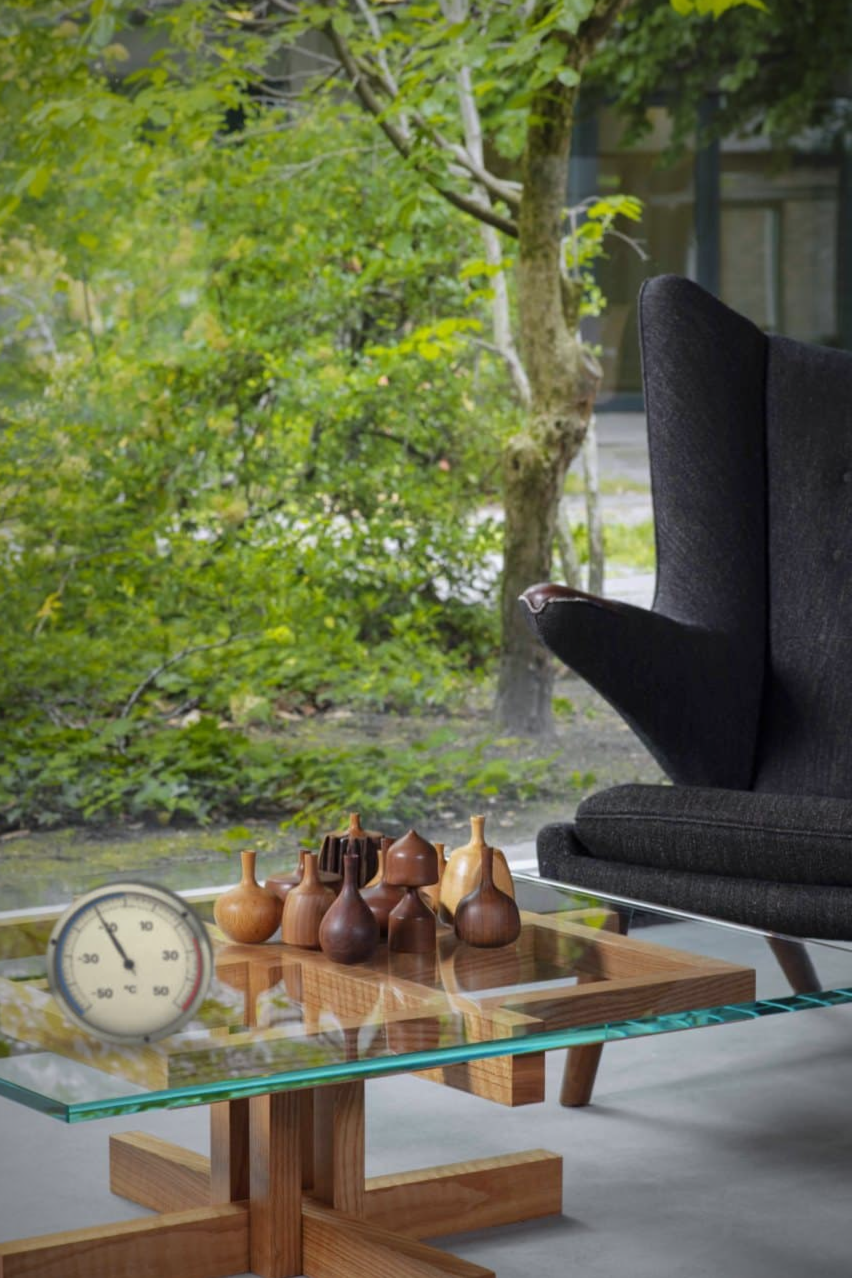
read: -10 °C
